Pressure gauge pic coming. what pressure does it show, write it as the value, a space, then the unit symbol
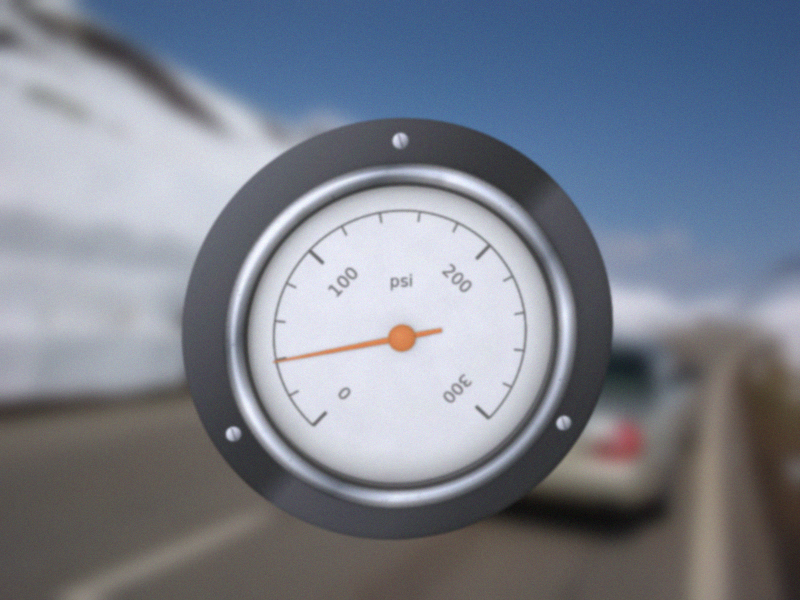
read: 40 psi
